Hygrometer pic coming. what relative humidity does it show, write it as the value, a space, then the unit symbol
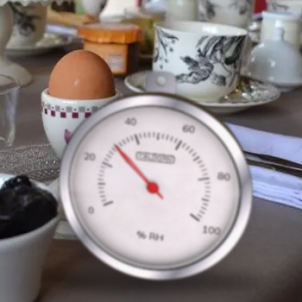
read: 30 %
